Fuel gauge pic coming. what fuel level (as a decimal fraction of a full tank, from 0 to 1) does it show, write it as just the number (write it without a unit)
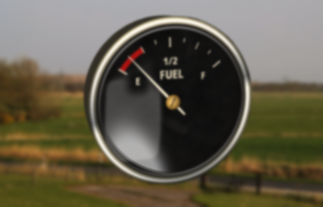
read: 0.125
